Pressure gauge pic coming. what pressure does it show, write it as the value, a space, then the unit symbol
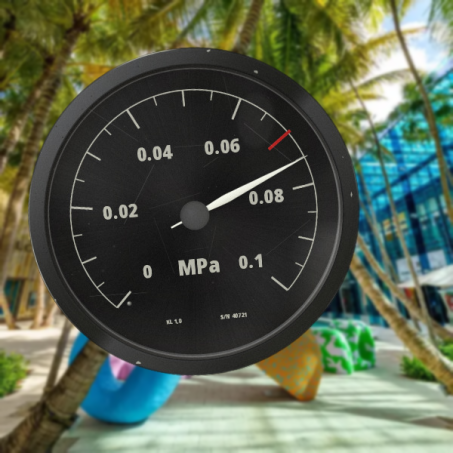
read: 0.075 MPa
